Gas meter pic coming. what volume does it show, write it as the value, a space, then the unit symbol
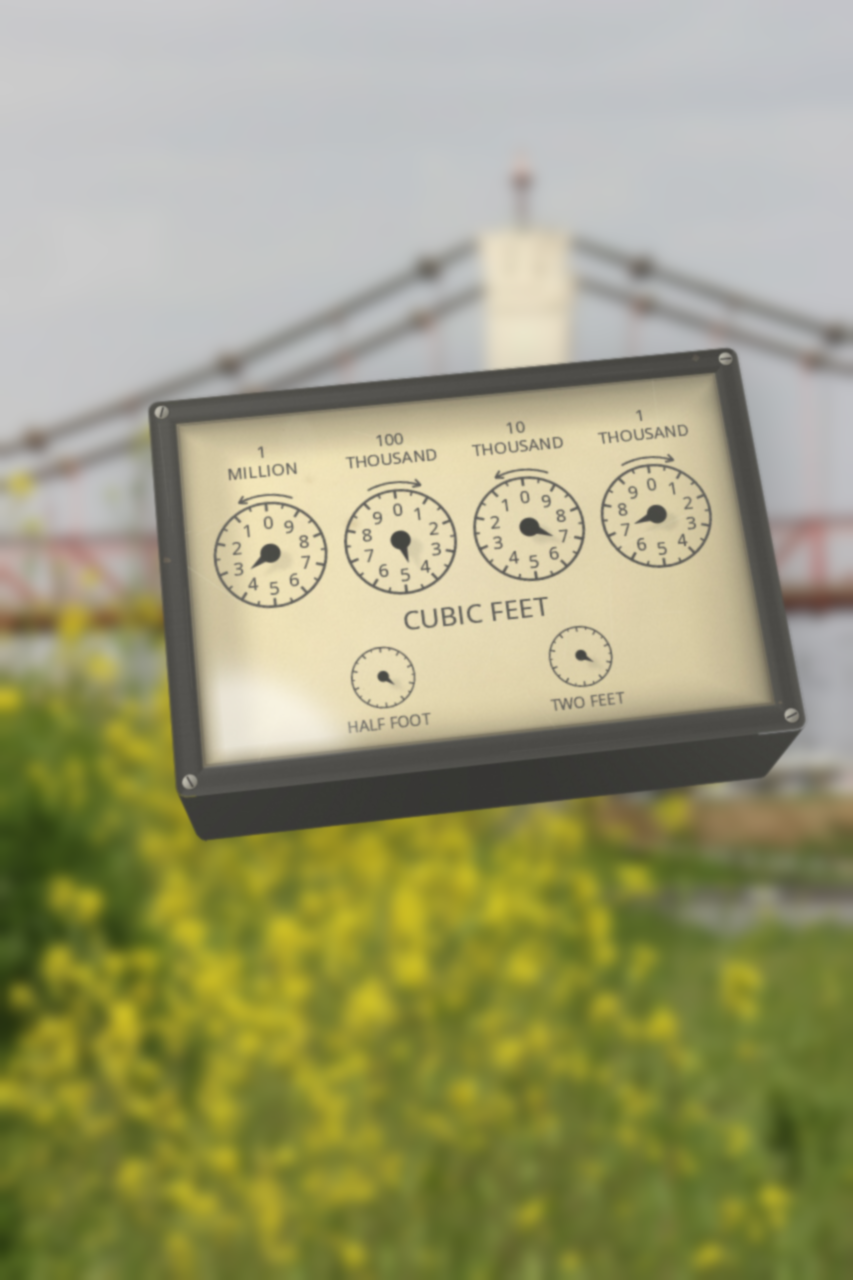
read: 346700 ft³
